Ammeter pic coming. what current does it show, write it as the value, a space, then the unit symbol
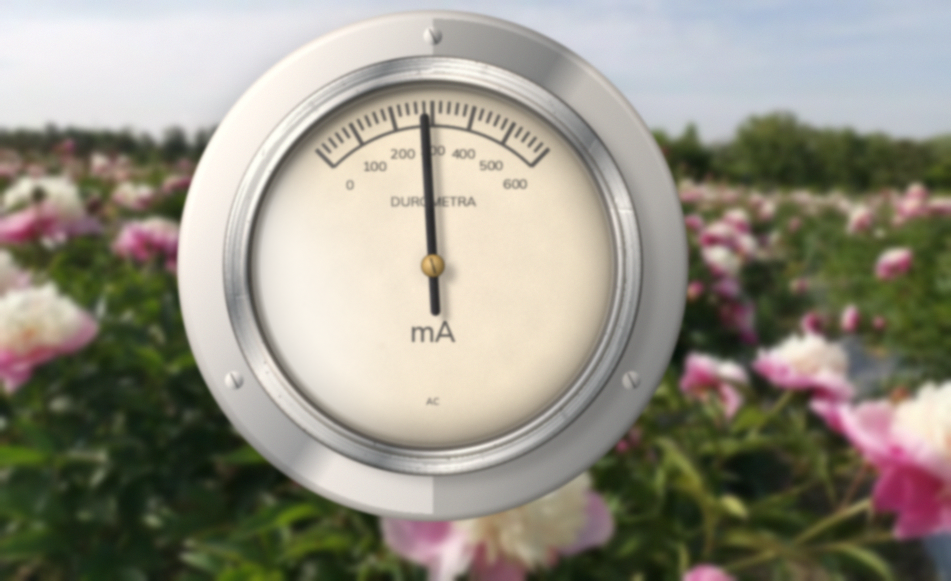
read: 280 mA
